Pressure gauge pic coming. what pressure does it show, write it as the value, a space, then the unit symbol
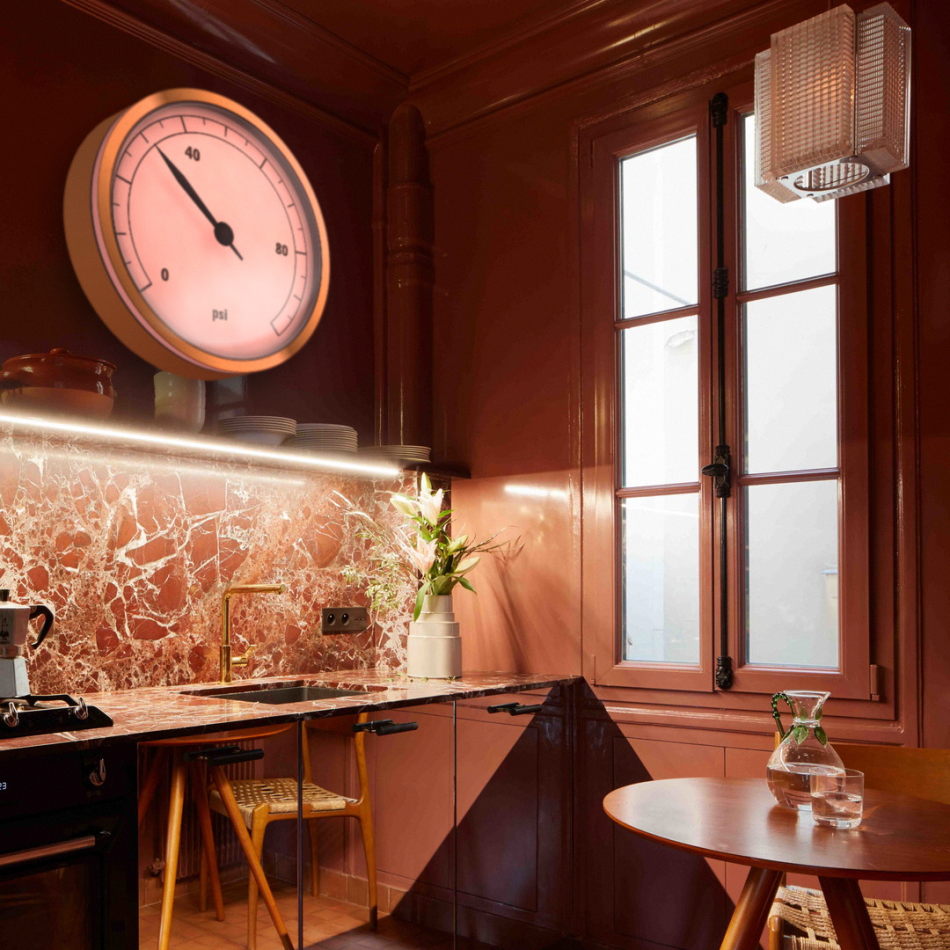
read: 30 psi
